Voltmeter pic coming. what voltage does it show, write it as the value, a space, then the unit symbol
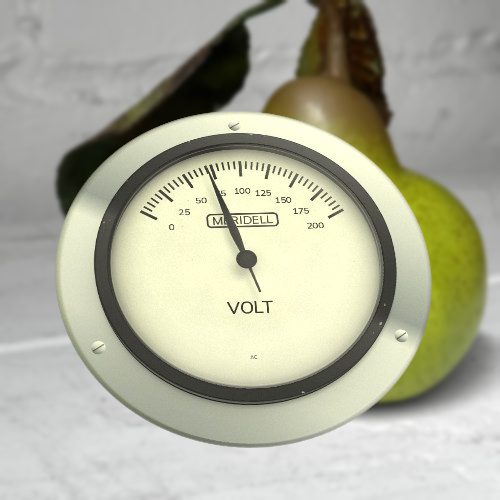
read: 70 V
